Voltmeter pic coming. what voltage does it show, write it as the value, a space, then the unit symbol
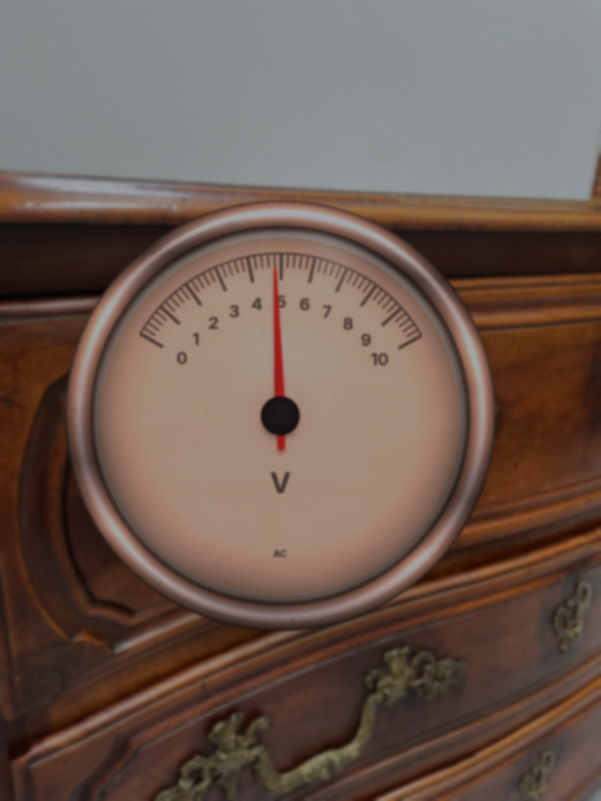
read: 4.8 V
